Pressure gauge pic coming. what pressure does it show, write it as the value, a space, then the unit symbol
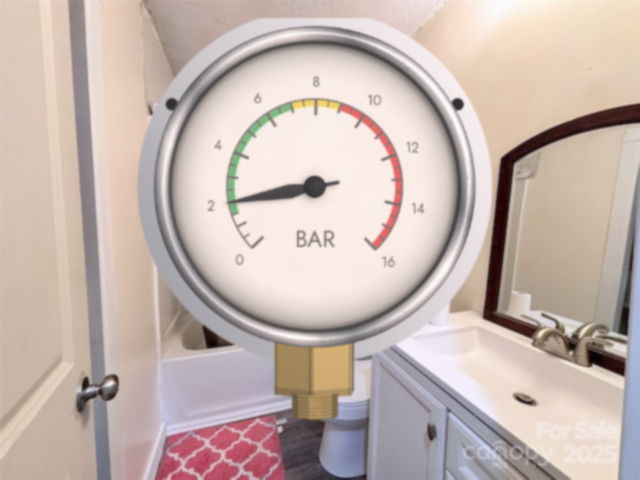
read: 2 bar
